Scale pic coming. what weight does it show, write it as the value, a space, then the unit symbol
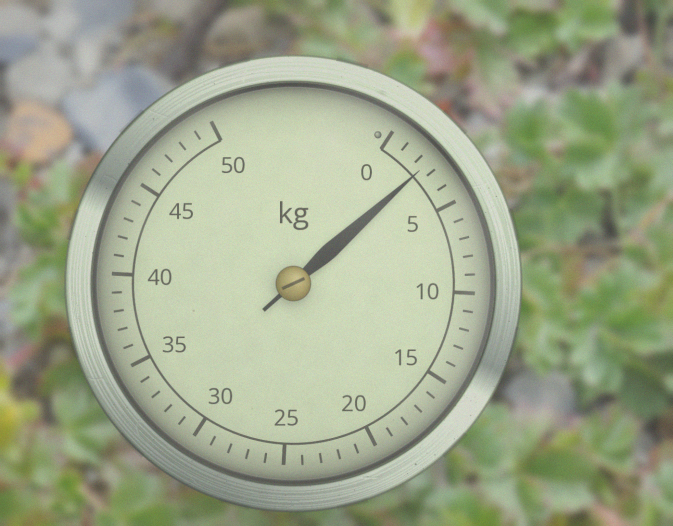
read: 2.5 kg
